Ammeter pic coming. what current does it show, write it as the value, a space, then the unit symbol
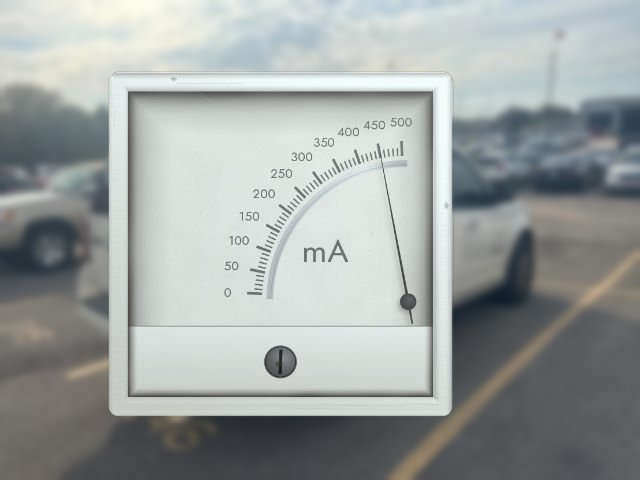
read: 450 mA
